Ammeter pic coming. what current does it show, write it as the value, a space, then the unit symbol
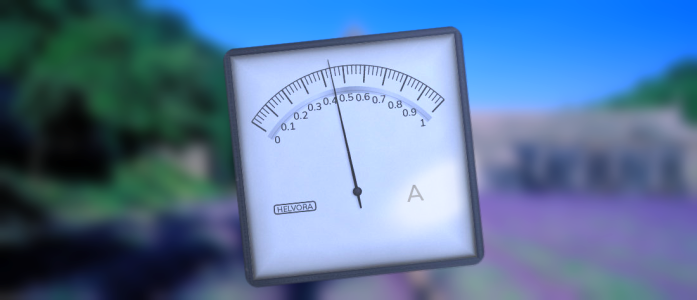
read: 0.44 A
